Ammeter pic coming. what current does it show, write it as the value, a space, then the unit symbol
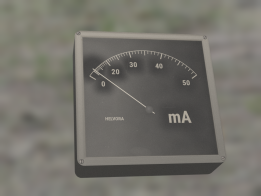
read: 10 mA
